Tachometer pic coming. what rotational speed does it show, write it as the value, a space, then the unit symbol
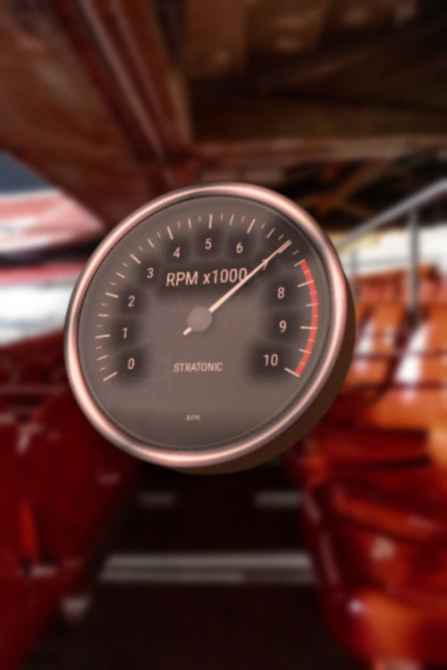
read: 7000 rpm
